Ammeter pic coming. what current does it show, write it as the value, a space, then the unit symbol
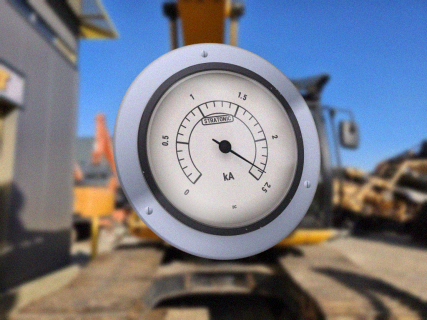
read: 2.4 kA
